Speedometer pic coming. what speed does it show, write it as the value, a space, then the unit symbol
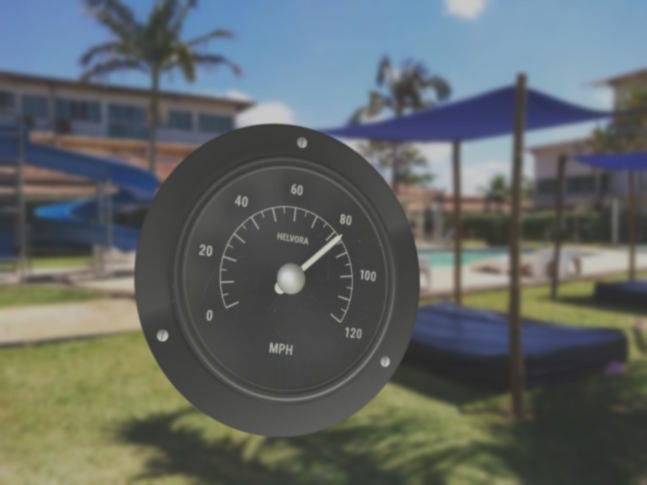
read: 82.5 mph
